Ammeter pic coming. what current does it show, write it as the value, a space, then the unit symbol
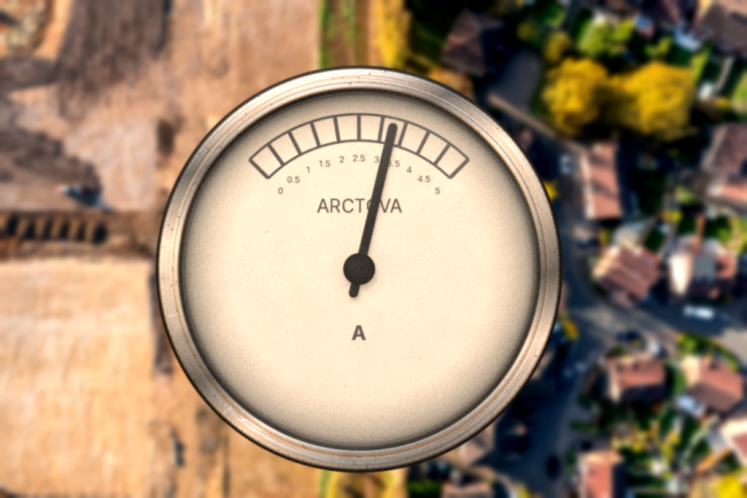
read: 3.25 A
